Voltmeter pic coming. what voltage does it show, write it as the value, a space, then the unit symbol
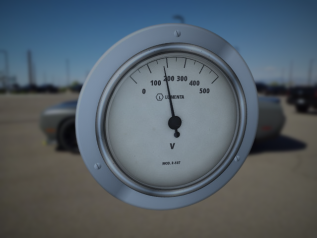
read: 175 V
